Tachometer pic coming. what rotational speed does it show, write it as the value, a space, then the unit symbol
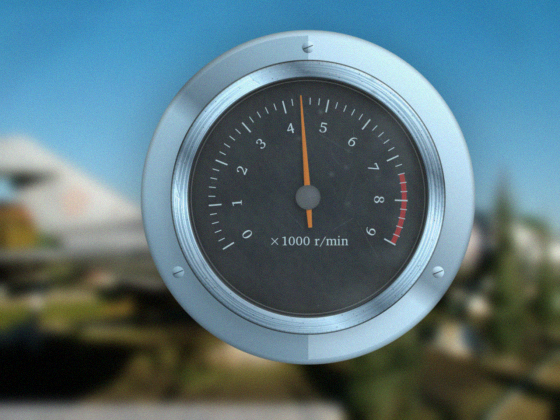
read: 4400 rpm
